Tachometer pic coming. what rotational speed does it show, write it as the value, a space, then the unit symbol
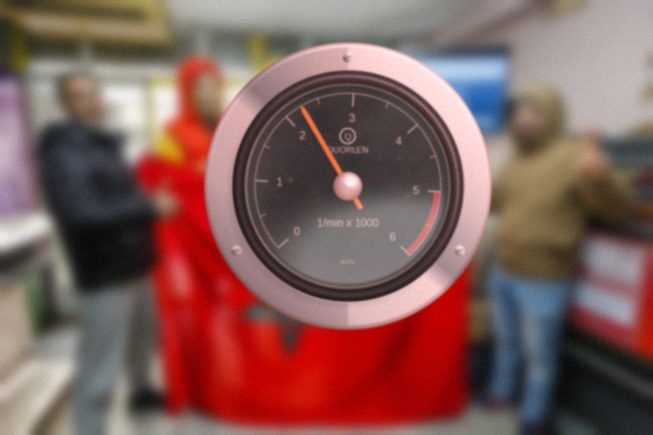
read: 2250 rpm
